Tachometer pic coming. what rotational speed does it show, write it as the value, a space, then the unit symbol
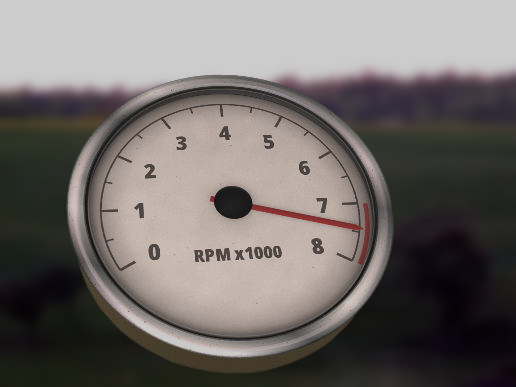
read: 7500 rpm
